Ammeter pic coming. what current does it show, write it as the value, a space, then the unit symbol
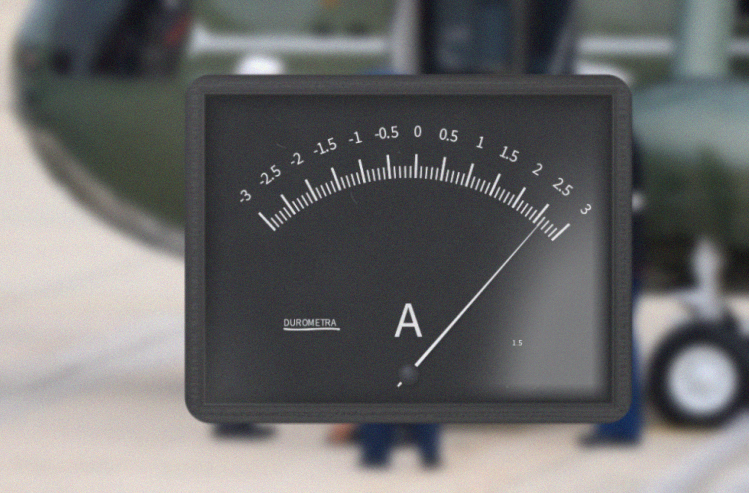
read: 2.6 A
